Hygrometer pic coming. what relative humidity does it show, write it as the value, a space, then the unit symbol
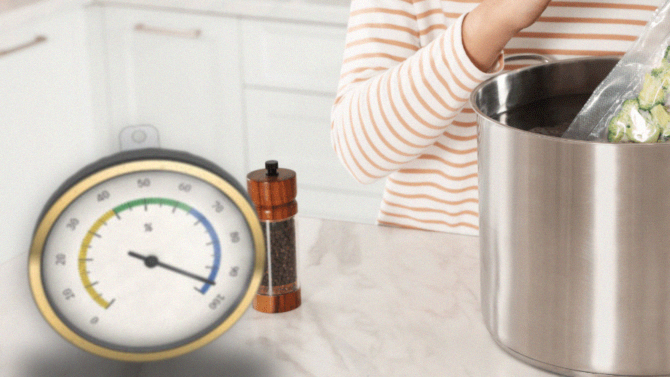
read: 95 %
